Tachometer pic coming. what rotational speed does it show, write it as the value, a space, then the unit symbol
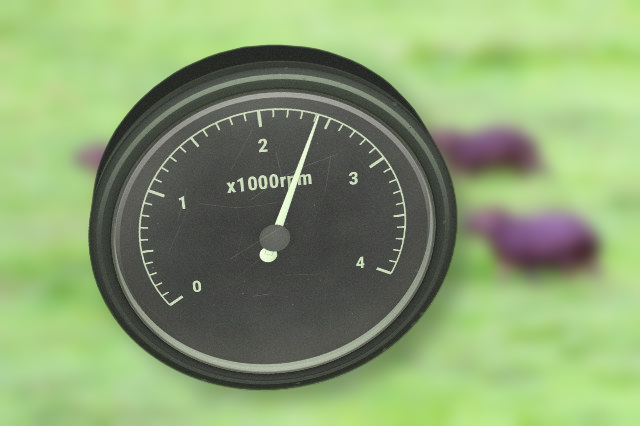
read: 2400 rpm
